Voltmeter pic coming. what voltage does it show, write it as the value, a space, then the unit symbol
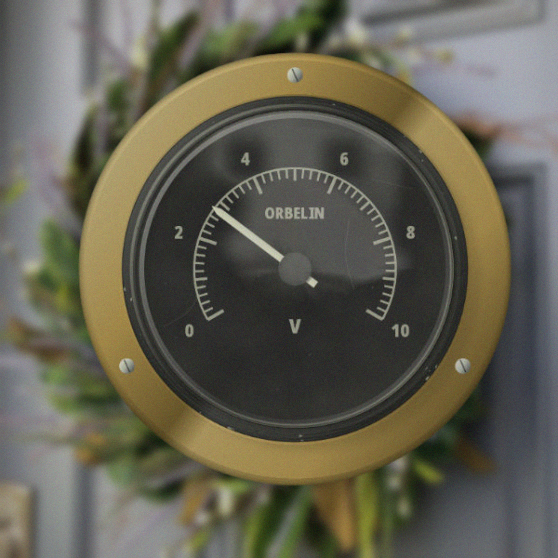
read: 2.8 V
